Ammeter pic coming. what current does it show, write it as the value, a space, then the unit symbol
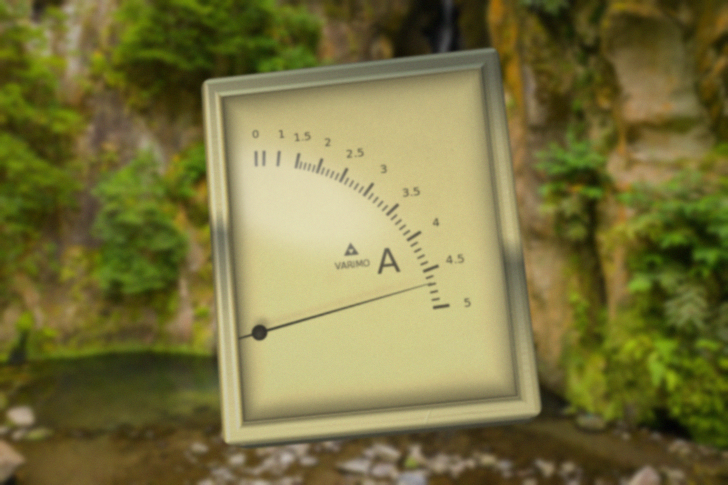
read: 4.7 A
